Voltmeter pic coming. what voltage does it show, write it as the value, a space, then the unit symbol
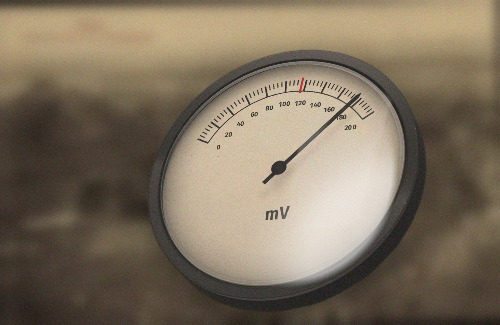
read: 180 mV
